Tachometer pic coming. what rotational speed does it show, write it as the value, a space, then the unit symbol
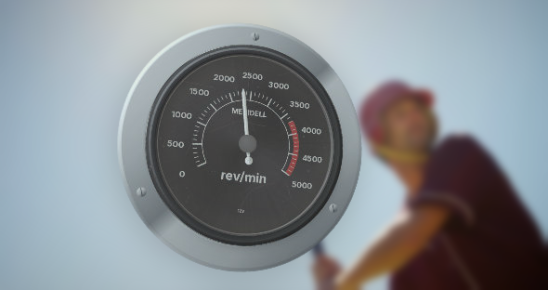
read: 2300 rpm
